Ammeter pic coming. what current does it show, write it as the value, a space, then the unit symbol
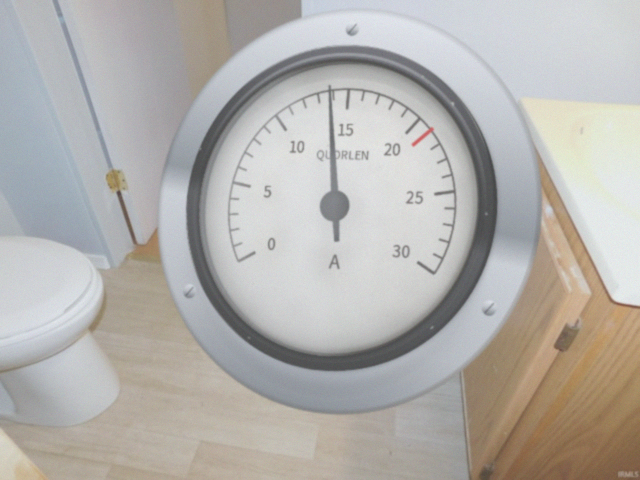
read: 14 A
